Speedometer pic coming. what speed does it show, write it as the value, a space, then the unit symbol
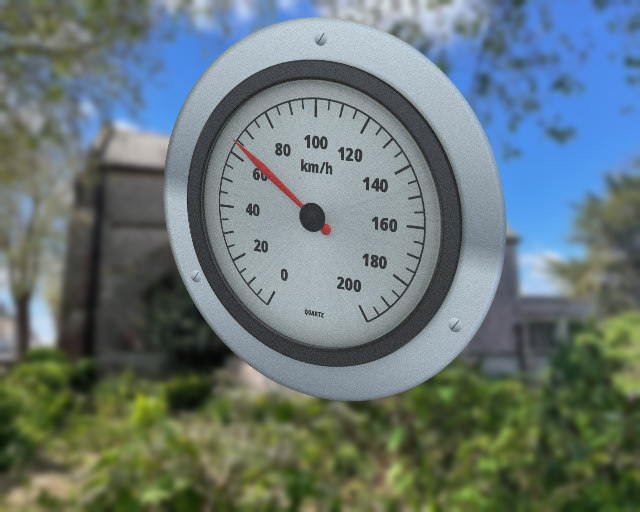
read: 65 km/h
